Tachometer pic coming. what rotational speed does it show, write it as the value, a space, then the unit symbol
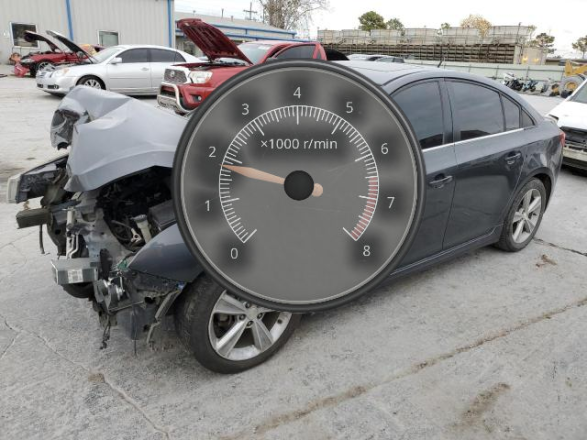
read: 1800 rpm
